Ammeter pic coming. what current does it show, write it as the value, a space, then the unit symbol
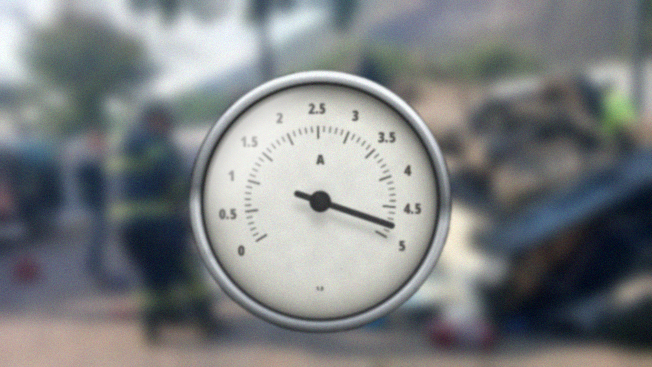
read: 4.8 A
